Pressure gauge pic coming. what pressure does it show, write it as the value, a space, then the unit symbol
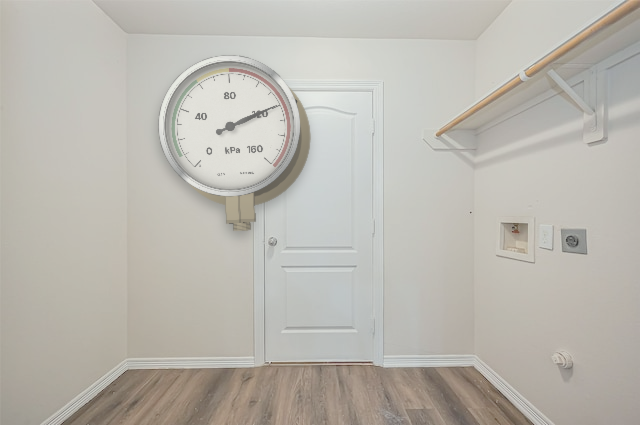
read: 120 kPa
